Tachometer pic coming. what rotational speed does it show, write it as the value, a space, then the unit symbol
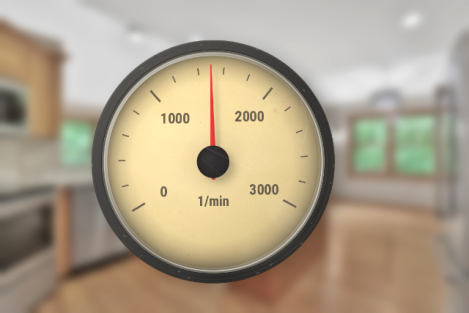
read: 1500 rpm
